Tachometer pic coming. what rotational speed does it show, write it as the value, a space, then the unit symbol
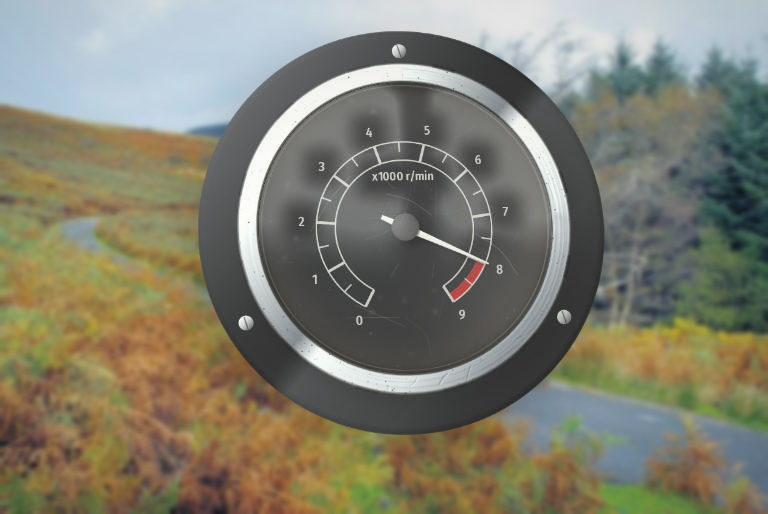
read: 8000 rpm
